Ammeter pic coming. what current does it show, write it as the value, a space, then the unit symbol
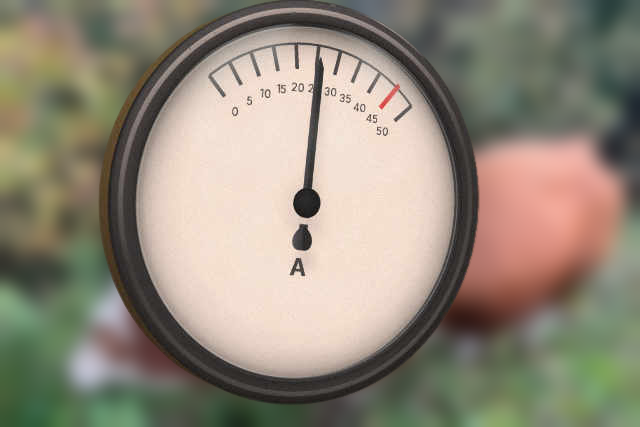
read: 25 A
